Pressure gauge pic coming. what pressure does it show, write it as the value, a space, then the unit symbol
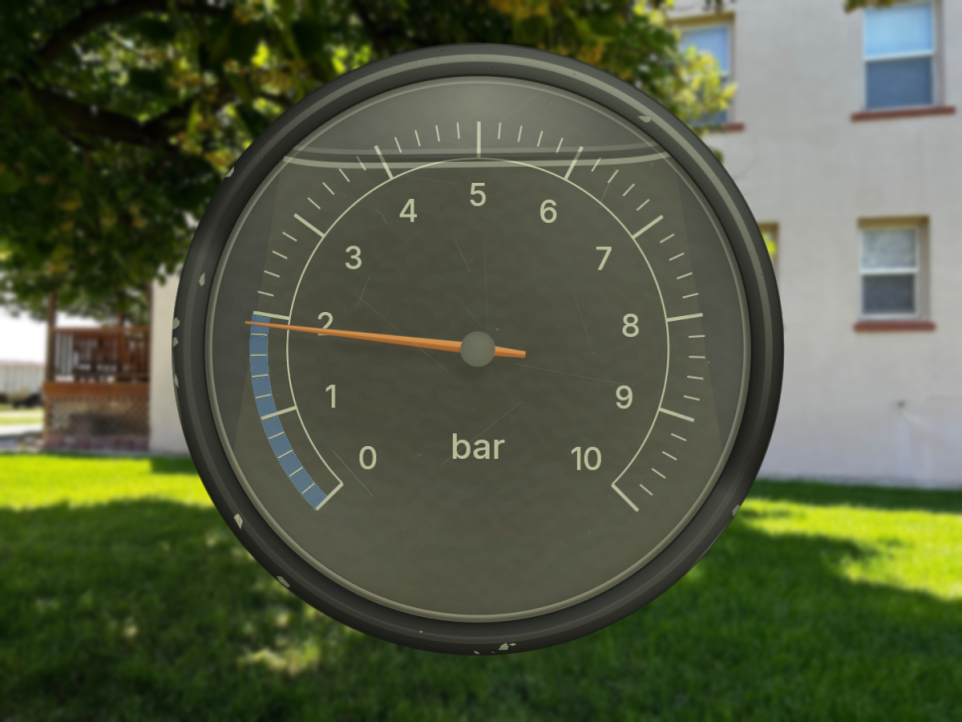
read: 1.9 bar
